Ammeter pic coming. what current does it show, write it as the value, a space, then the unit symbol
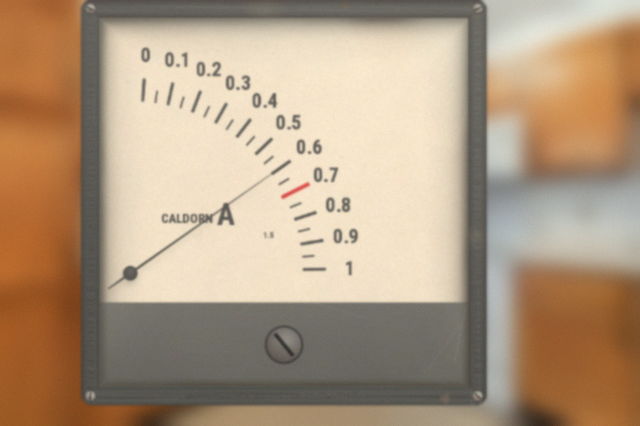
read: 0.6 A
